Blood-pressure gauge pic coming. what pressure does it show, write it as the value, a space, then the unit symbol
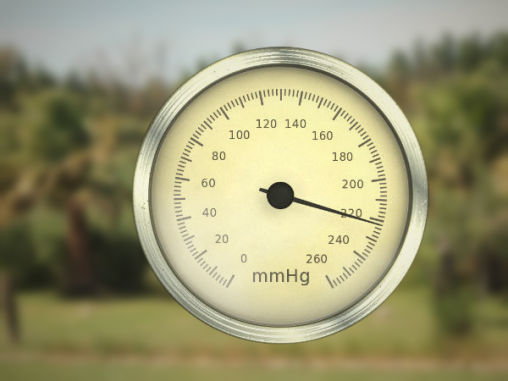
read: 222 mmHg
